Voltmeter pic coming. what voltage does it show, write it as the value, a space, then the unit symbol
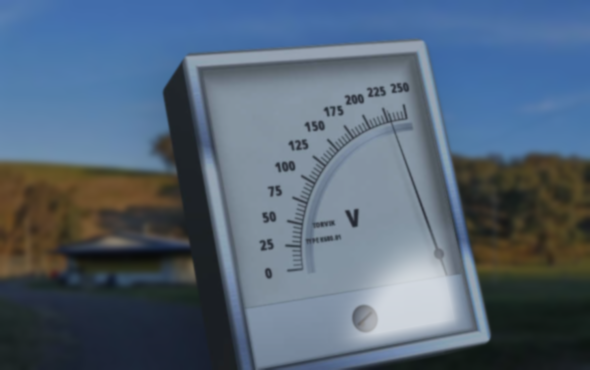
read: 225 V
